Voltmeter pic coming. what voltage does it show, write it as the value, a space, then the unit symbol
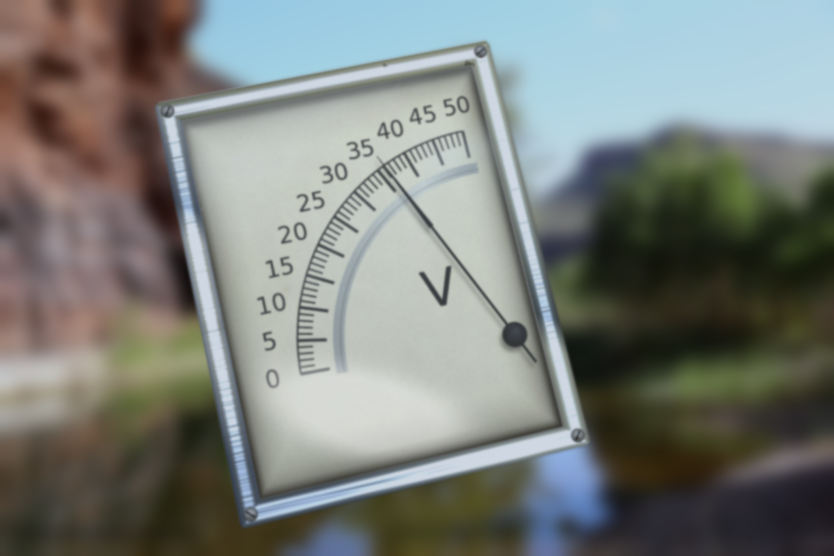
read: 36 V
